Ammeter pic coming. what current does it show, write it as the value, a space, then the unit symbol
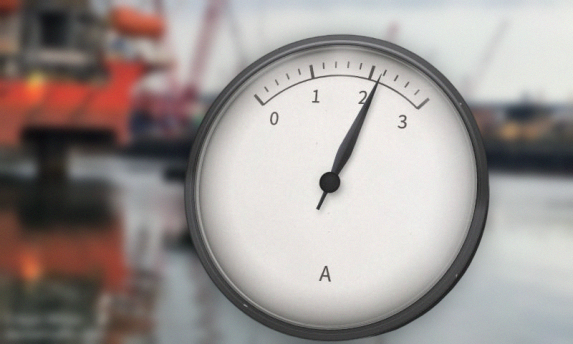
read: 2.2 A
